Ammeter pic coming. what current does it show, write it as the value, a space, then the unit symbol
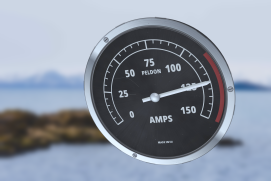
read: 125 A
